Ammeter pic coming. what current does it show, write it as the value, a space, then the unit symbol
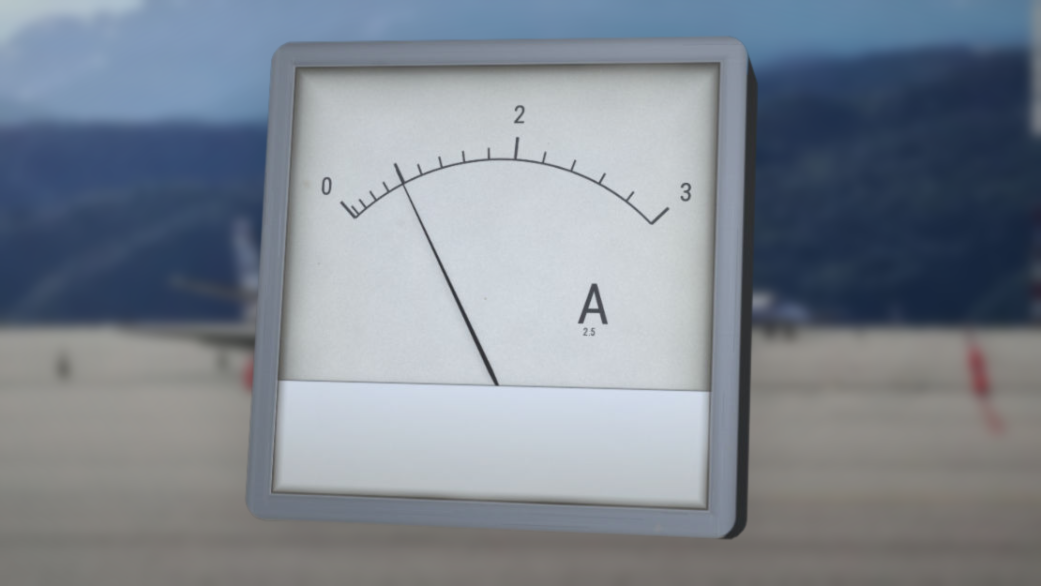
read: 1 A
